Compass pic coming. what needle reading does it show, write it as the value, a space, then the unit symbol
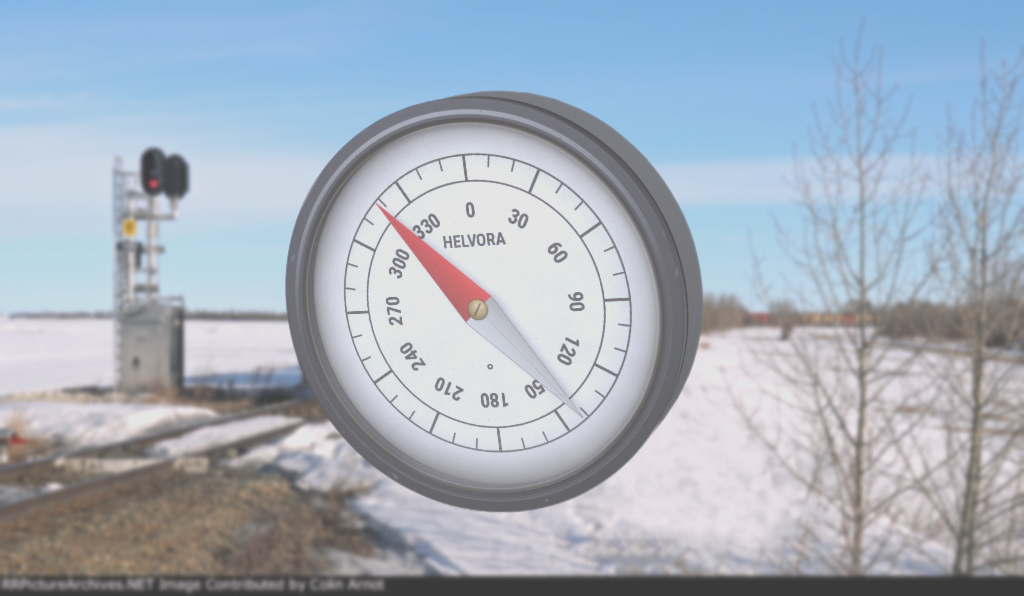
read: 320 °
